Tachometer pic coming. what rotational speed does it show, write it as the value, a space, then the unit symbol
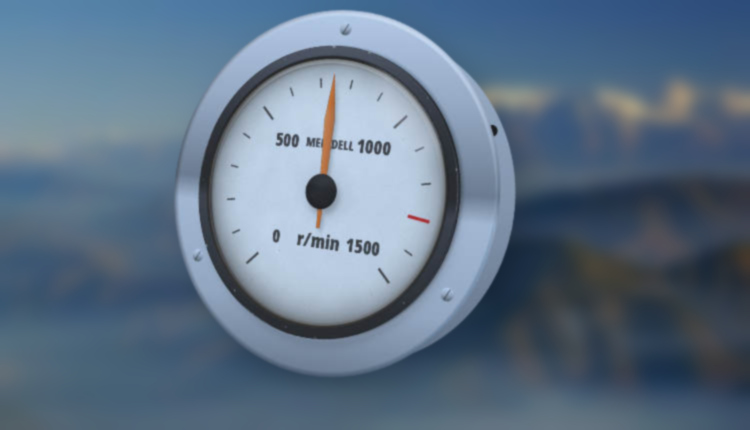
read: 750 rpm
